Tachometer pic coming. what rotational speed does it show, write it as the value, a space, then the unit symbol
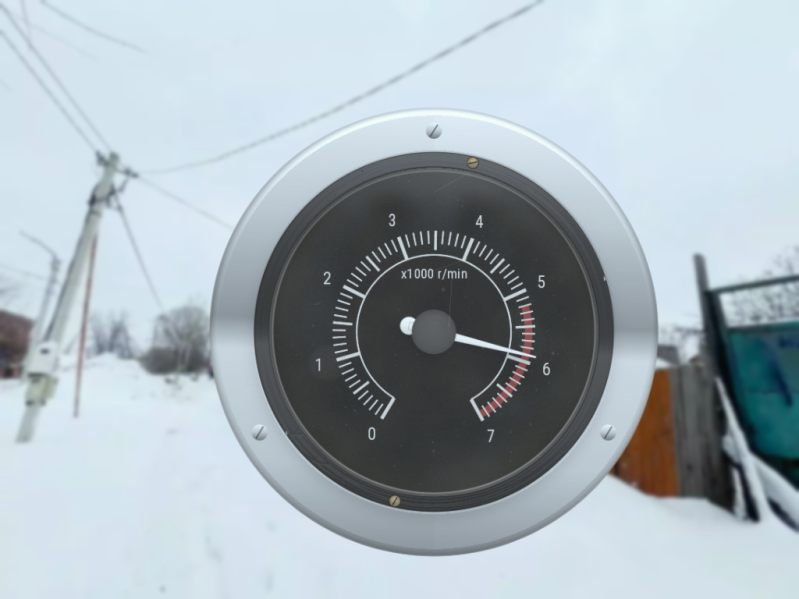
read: 5900 rpm
